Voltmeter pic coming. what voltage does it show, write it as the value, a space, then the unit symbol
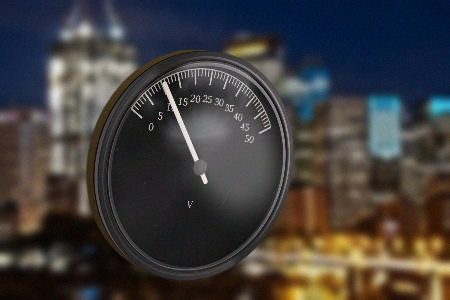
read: 10 V
